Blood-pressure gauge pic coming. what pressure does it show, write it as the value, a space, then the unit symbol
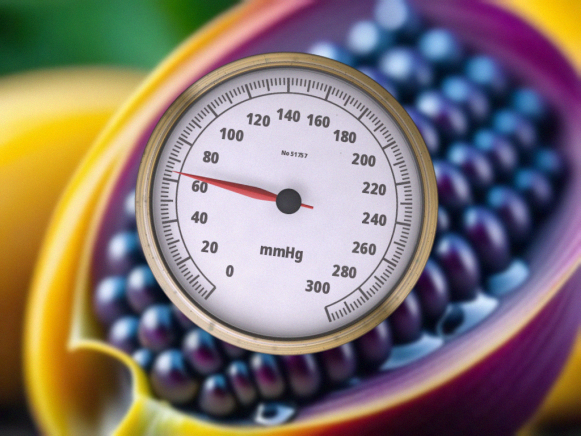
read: 64 mmHg
